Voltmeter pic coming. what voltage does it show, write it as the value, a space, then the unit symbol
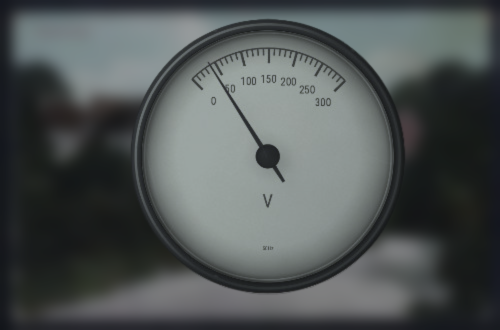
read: 40 V
